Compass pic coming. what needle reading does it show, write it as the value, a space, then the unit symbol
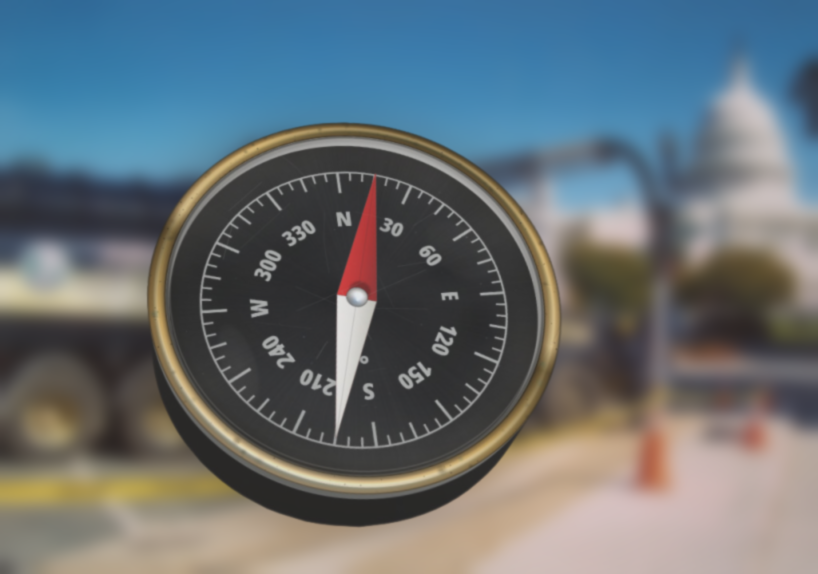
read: 15 °
